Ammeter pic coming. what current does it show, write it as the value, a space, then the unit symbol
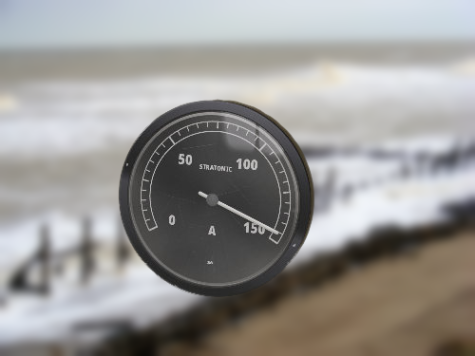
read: 145 A
